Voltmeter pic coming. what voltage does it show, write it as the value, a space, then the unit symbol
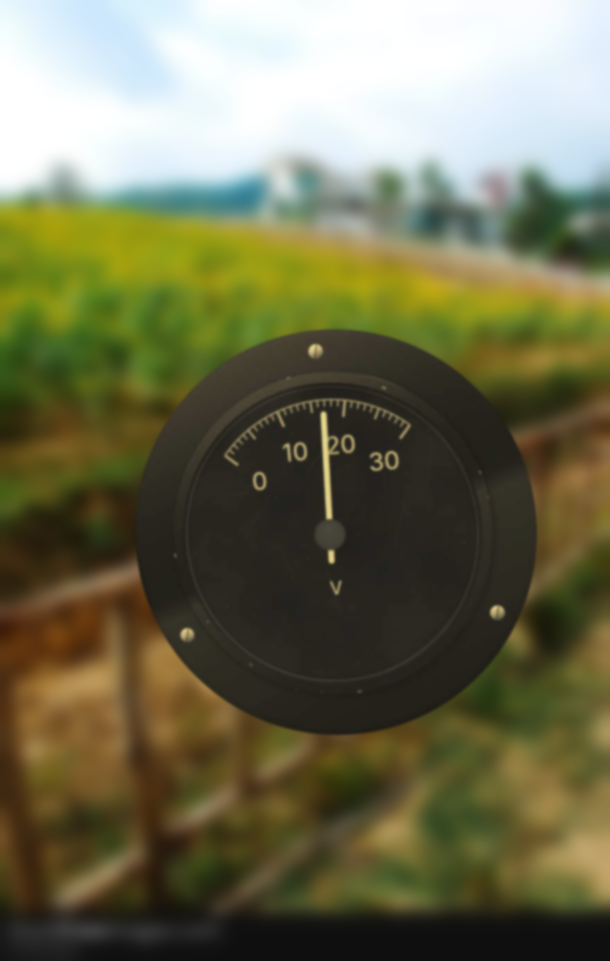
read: 17 V
